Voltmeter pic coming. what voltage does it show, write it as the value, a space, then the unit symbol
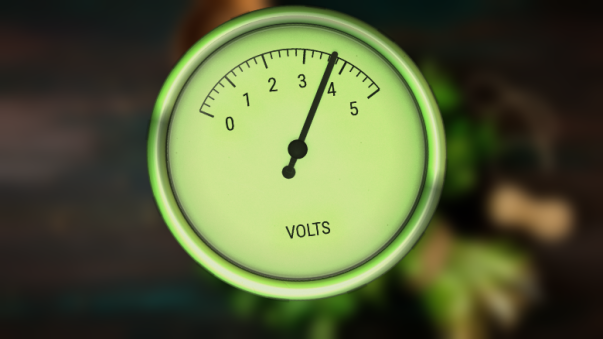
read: 3.7 V
